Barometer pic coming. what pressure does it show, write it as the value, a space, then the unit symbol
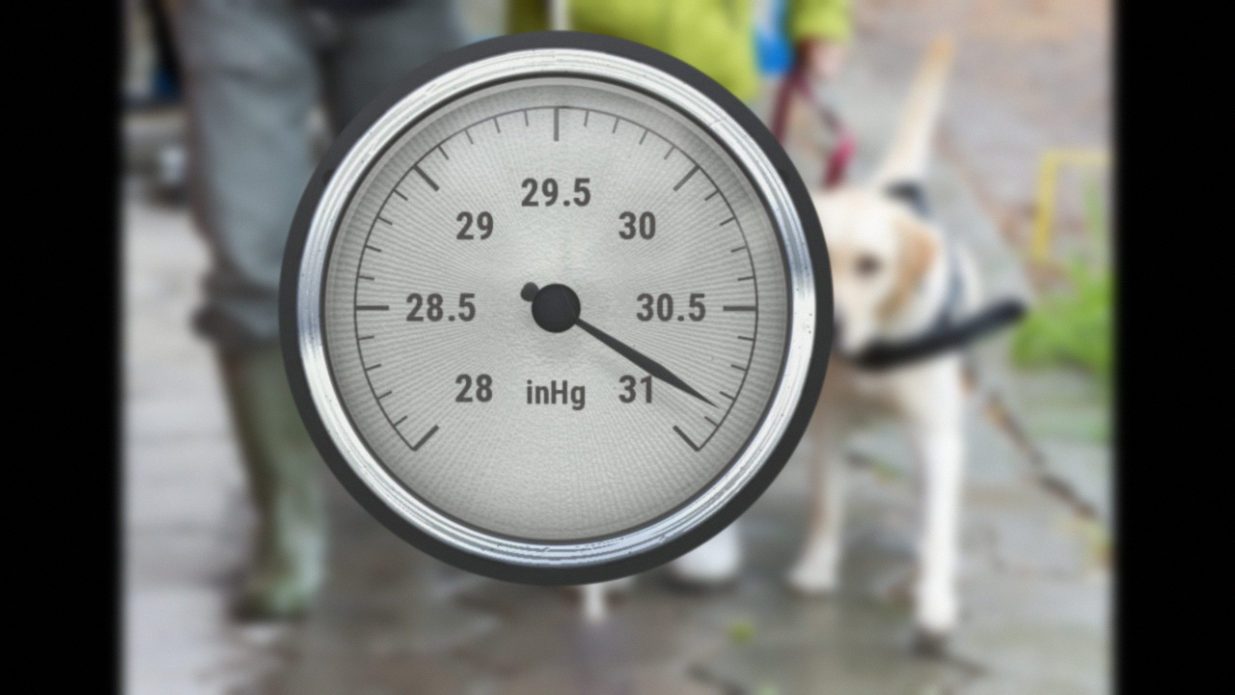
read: 30.85 inHg
